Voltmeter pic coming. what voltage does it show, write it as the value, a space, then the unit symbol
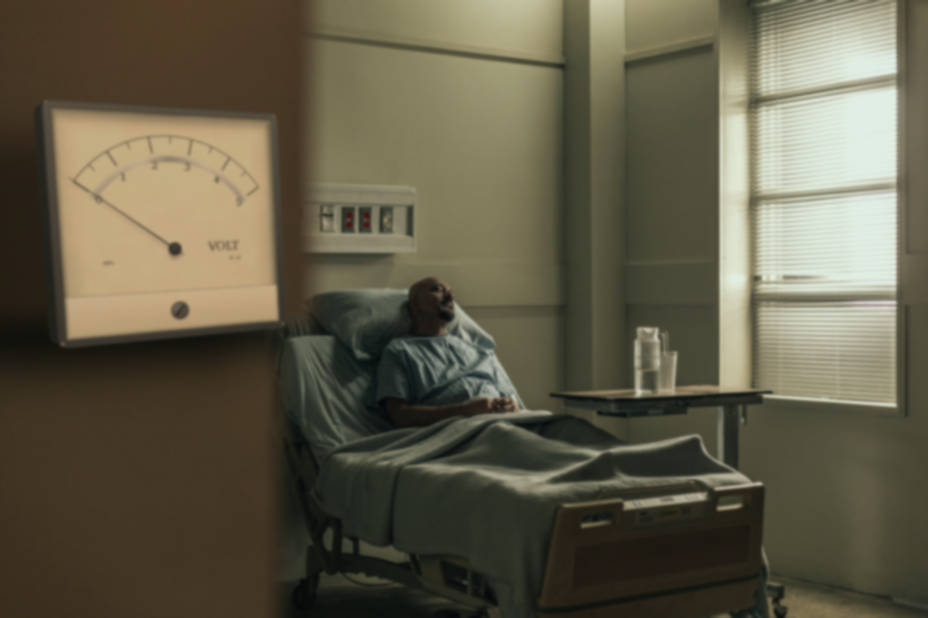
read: 0 V
